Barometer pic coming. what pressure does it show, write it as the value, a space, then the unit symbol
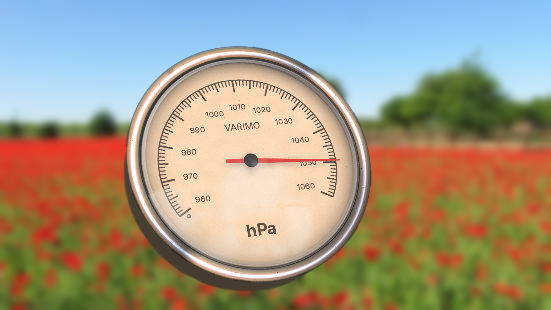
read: 1050 hPa
